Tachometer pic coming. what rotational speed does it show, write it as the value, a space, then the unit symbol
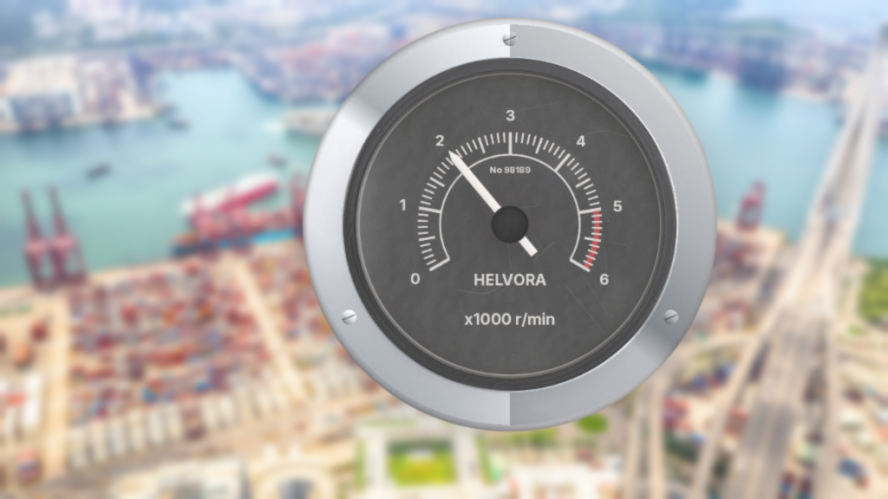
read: 2000 rpm
